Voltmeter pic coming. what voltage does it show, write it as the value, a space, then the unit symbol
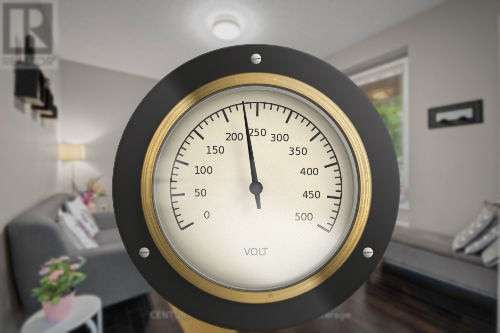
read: 230 V
